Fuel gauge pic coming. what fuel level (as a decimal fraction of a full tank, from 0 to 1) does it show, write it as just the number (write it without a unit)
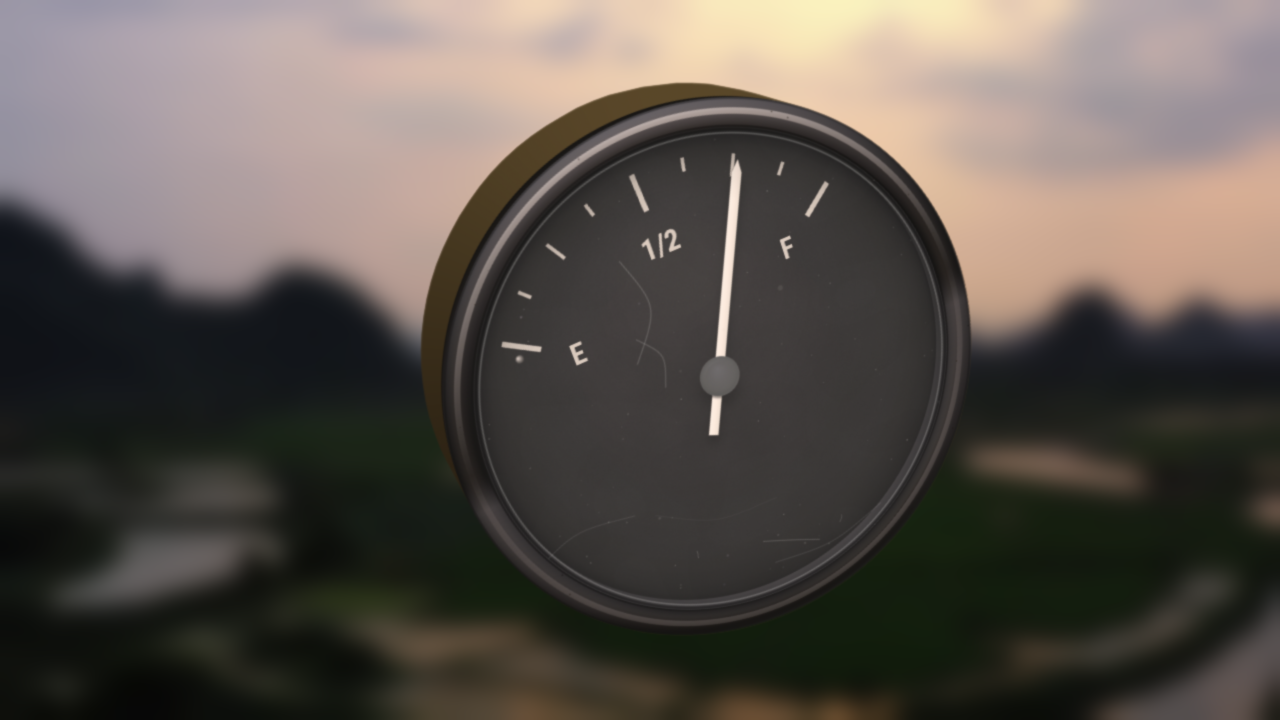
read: 0.75
